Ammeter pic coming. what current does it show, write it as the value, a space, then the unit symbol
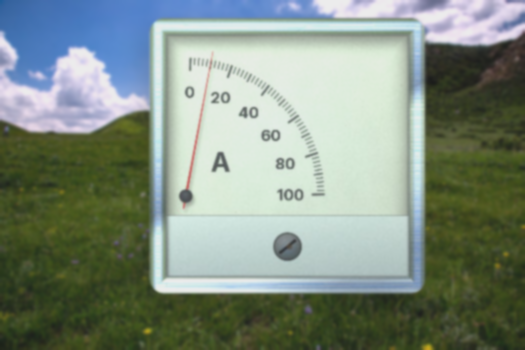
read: 10 A
